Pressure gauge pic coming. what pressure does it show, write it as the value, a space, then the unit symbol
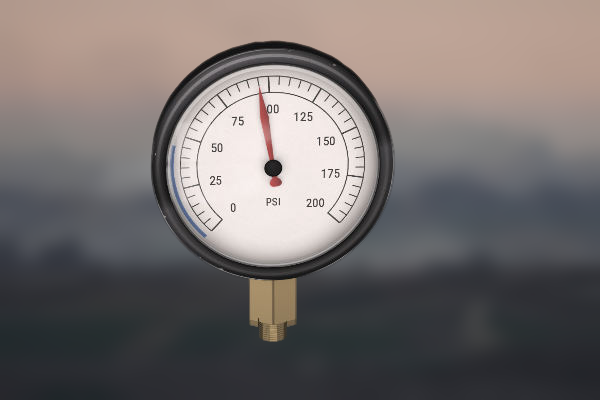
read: 95 psi
